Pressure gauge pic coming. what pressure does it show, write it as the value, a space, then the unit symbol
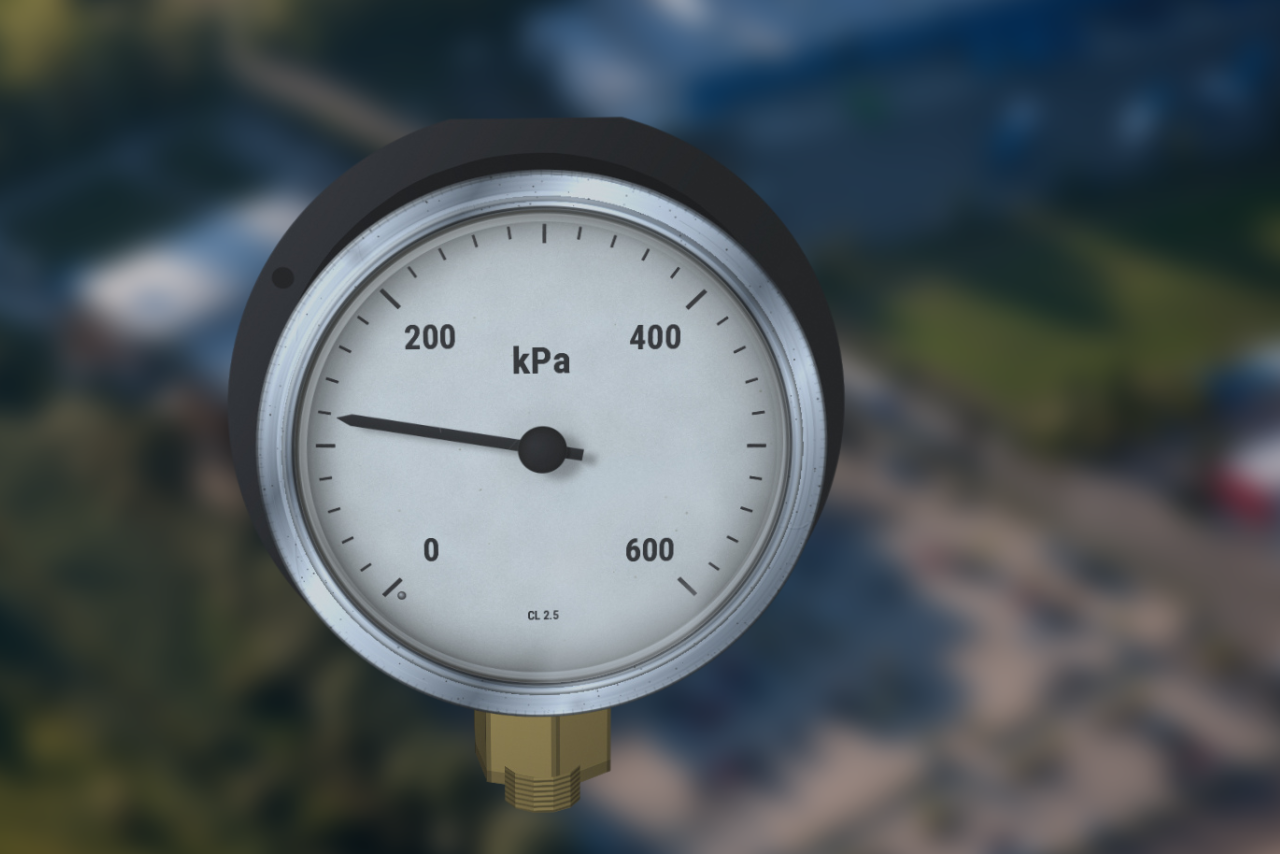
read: 120 kPa
